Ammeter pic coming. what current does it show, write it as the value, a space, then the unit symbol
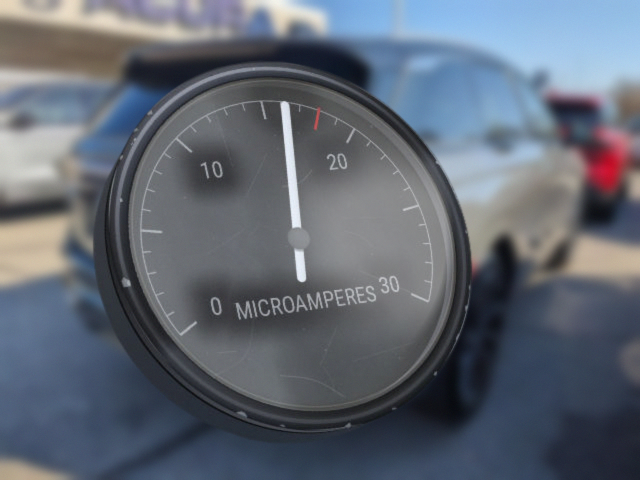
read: 16 µA
